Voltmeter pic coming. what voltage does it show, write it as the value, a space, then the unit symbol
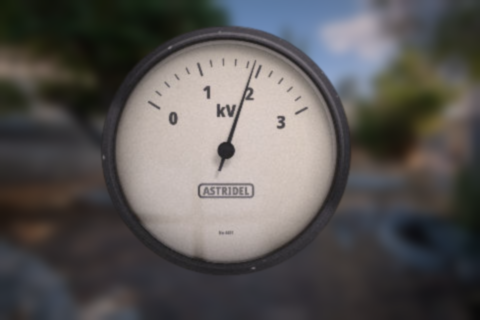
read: 1.9 kV
